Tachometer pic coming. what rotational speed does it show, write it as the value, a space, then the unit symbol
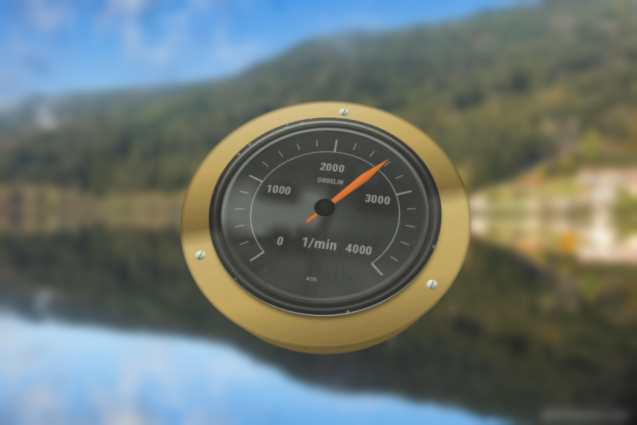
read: 2600 rpm
